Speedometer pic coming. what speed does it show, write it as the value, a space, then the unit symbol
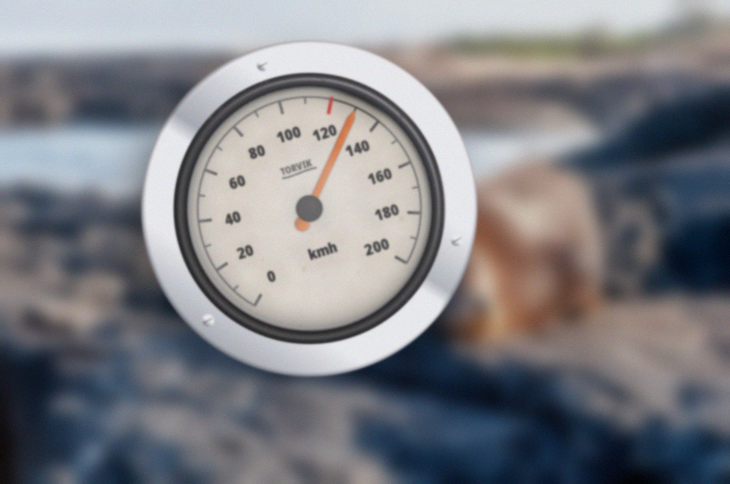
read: 130 km/h
